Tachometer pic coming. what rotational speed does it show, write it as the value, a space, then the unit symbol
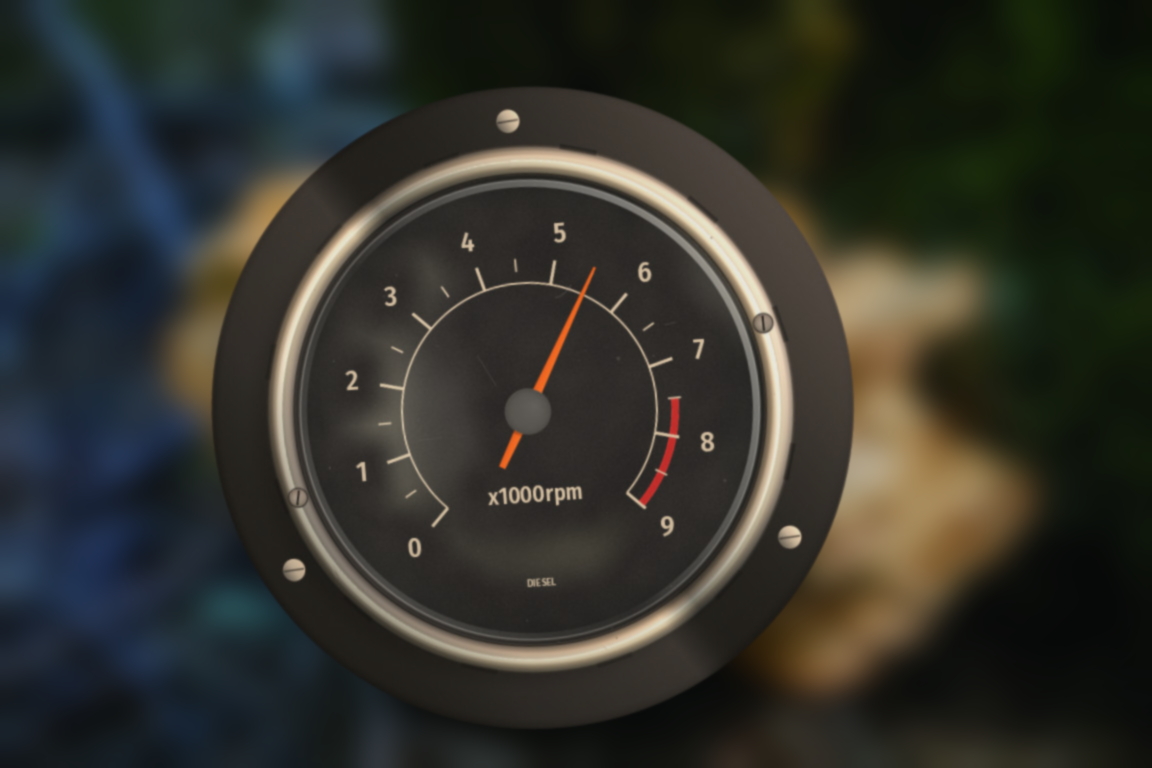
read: 5500 rpm
